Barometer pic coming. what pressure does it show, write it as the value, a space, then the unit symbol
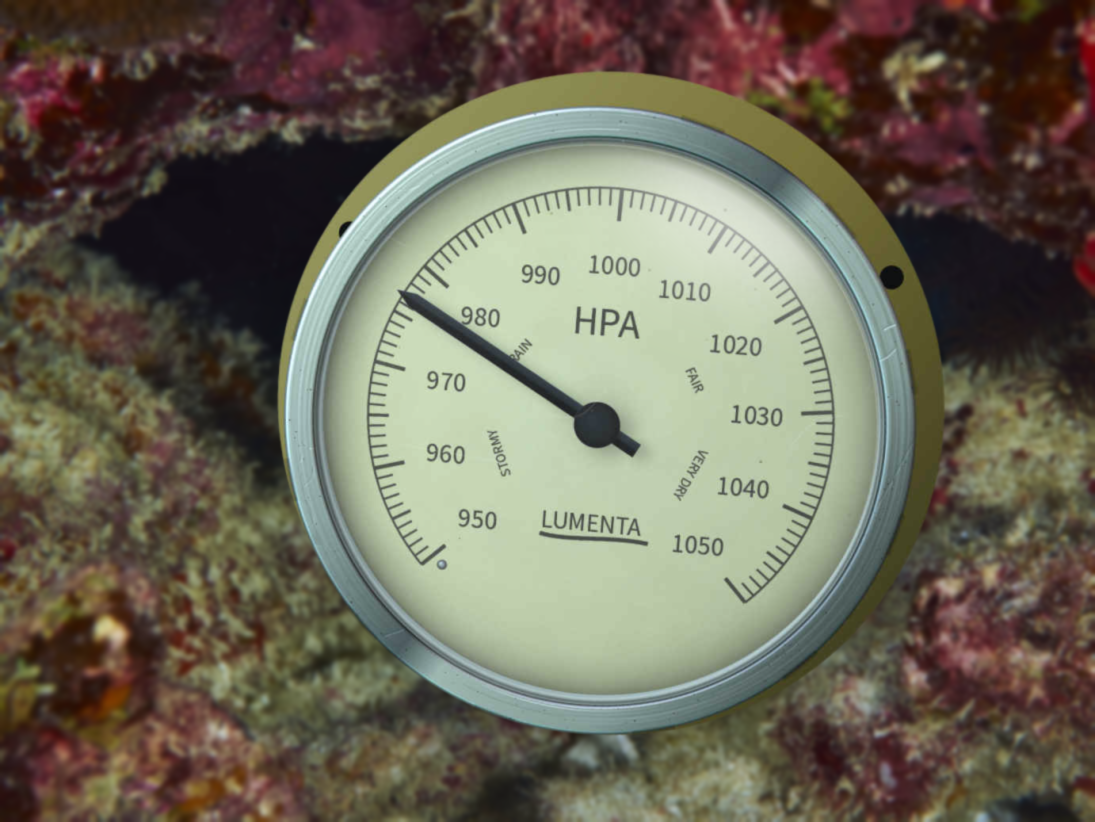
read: 977 hPa
